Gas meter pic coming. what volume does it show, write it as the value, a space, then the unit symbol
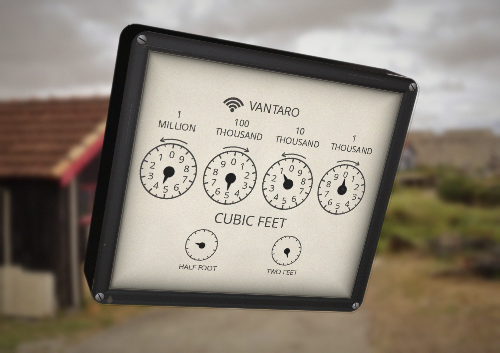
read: 451000 ft³
